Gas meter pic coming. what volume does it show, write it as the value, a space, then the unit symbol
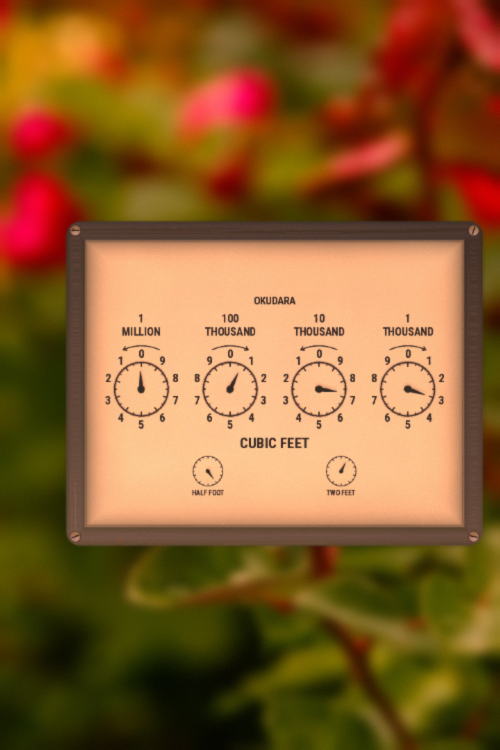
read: 7300 ft³
